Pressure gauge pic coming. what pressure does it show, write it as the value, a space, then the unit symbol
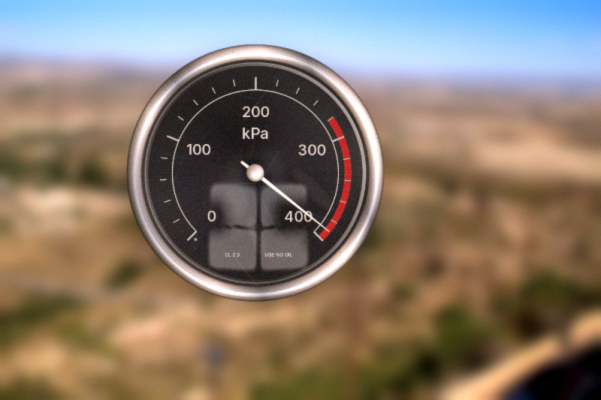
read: 390 kPa
